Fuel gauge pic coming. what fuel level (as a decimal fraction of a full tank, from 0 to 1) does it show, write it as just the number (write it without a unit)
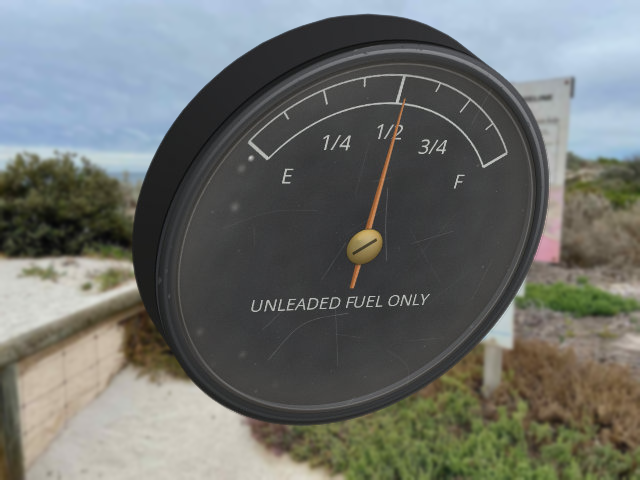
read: 0.5
